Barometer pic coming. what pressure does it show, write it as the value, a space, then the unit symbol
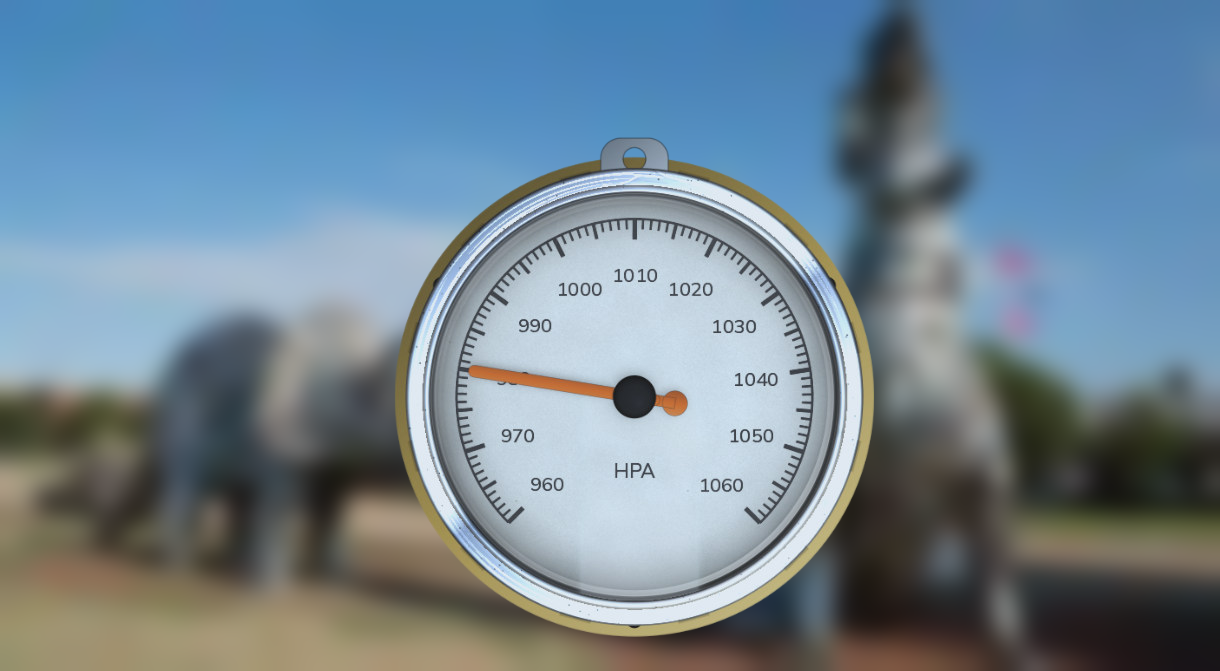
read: 980 hPa
